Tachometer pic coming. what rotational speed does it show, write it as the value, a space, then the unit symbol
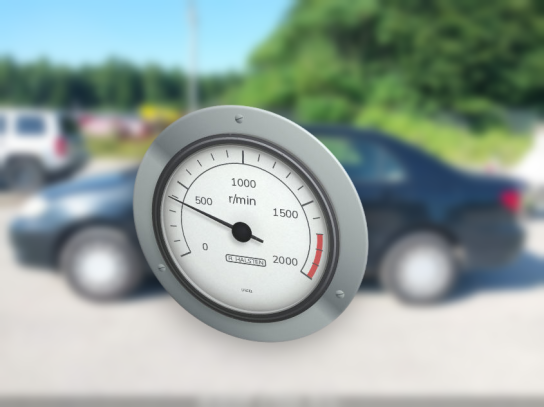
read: 400 rpm
